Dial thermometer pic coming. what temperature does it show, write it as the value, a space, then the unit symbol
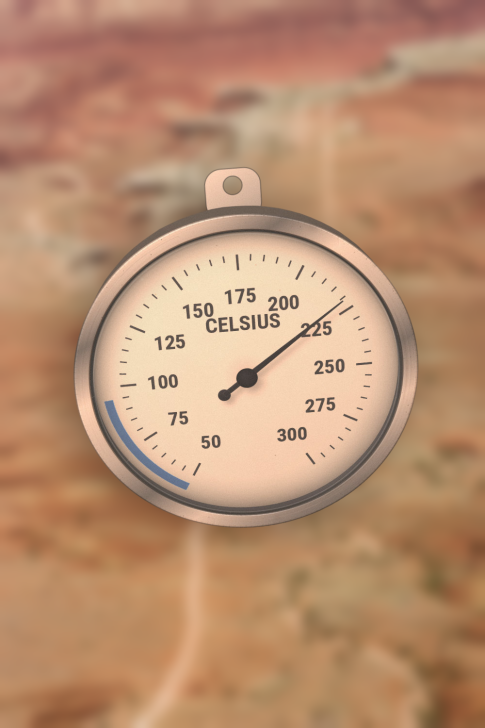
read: 220 °C
